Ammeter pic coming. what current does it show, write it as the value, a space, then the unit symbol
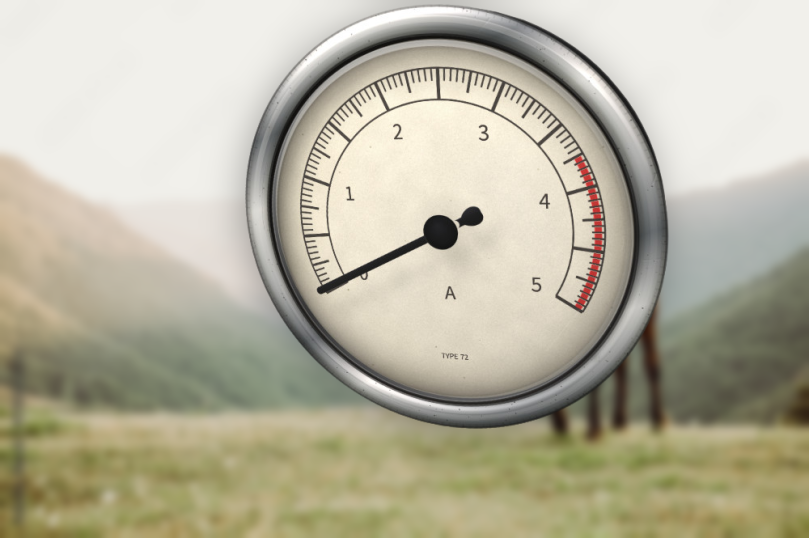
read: 0.05 A
